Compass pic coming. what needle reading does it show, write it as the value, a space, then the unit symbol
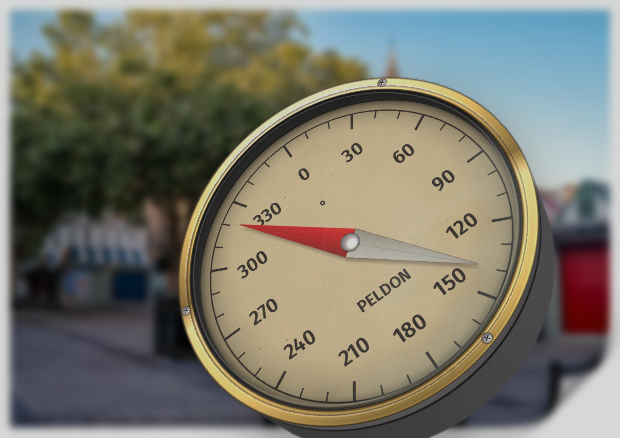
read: 320 °
